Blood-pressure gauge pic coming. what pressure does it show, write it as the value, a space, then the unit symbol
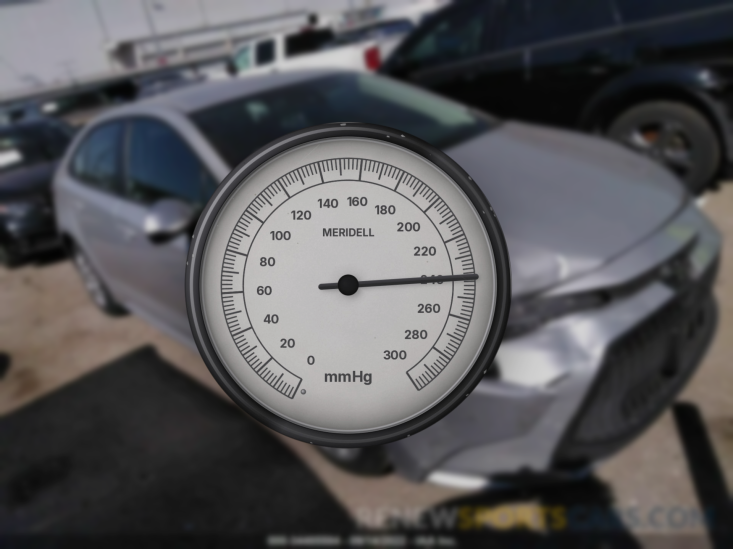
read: 240 mmHg
